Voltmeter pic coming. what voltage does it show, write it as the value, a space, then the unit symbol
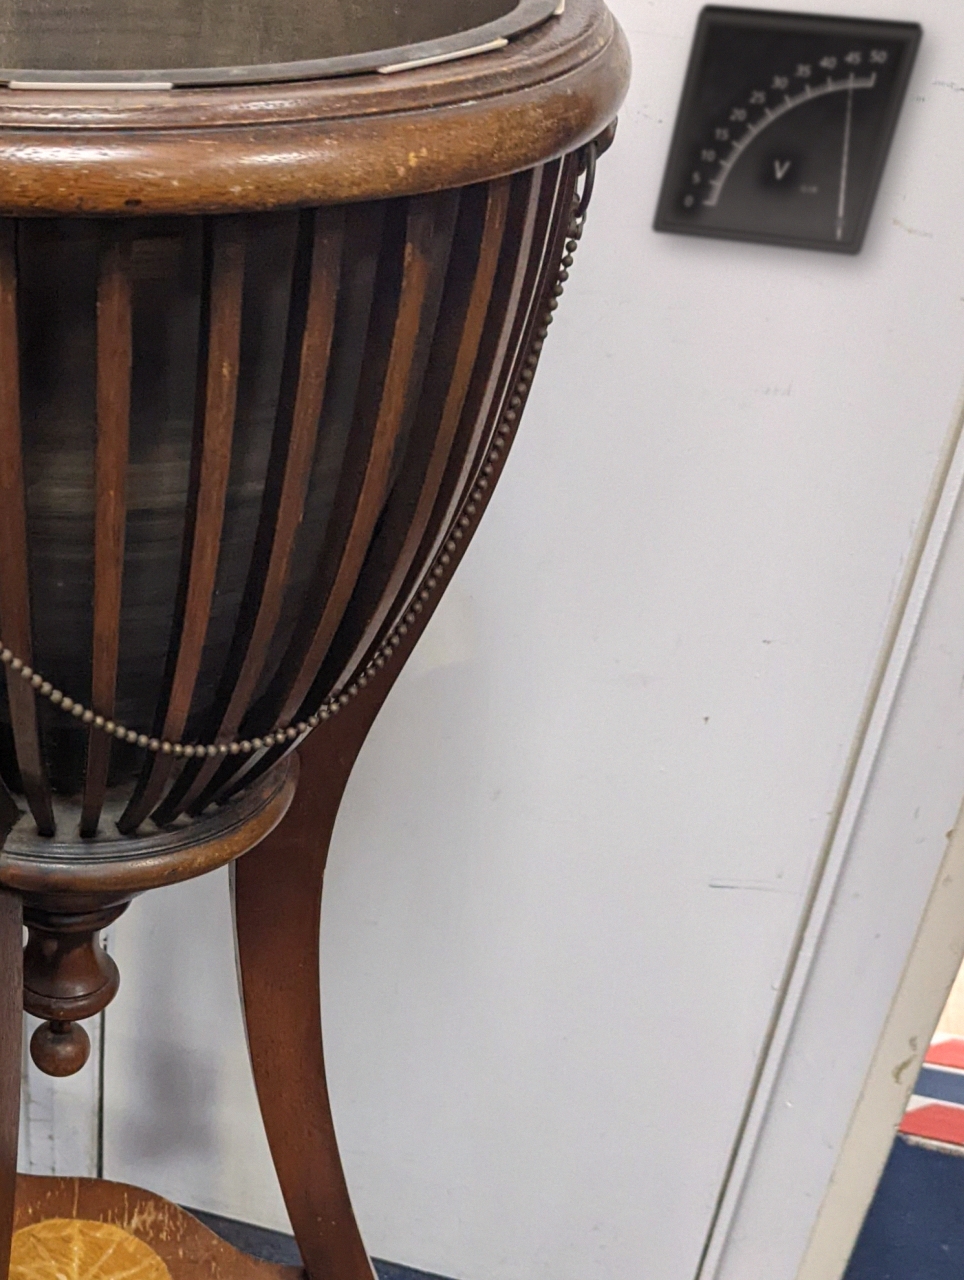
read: 45 V
